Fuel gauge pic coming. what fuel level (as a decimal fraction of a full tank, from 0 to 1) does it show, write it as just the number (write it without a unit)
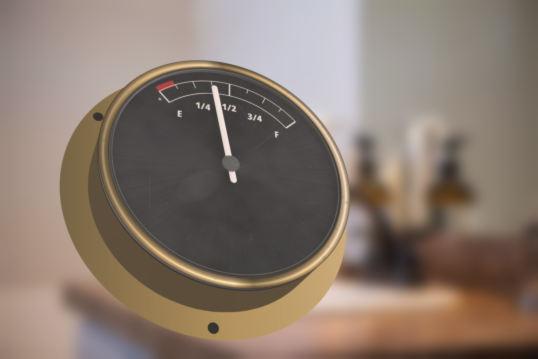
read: 0.375
